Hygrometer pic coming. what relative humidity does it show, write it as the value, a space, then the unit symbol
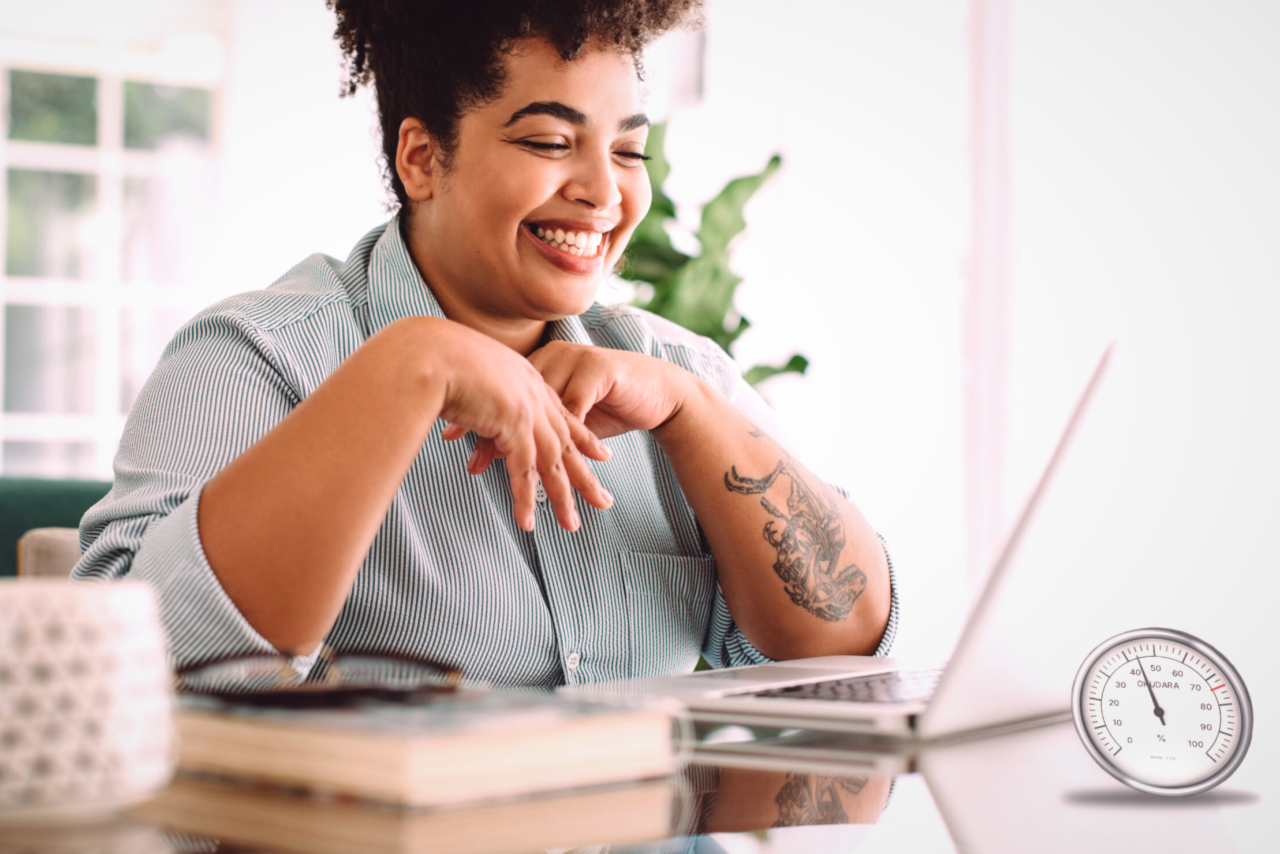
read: 44 %
